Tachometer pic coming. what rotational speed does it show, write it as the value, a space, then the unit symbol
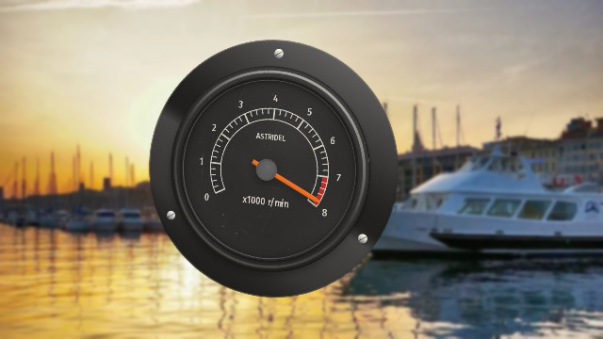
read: 7800 rpm
